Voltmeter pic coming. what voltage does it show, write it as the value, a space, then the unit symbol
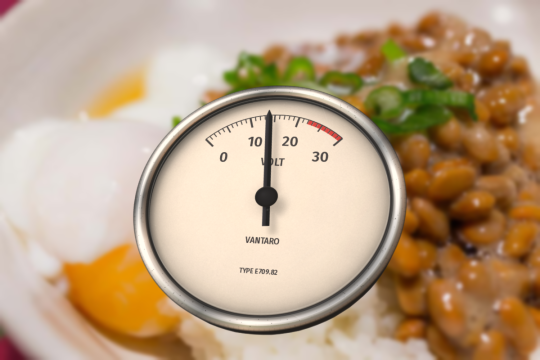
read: 14 V
